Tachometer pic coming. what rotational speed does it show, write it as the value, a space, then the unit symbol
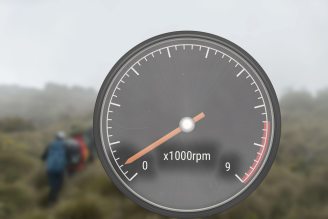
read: 400 rpm
